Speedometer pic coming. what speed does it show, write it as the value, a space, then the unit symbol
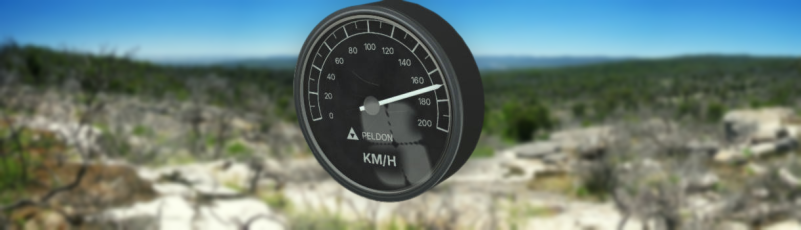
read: 170 km/h
